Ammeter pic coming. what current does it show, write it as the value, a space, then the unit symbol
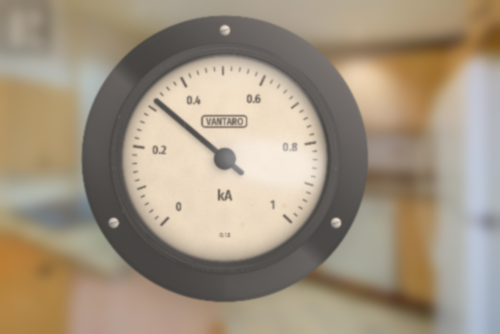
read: 0.32 kA
